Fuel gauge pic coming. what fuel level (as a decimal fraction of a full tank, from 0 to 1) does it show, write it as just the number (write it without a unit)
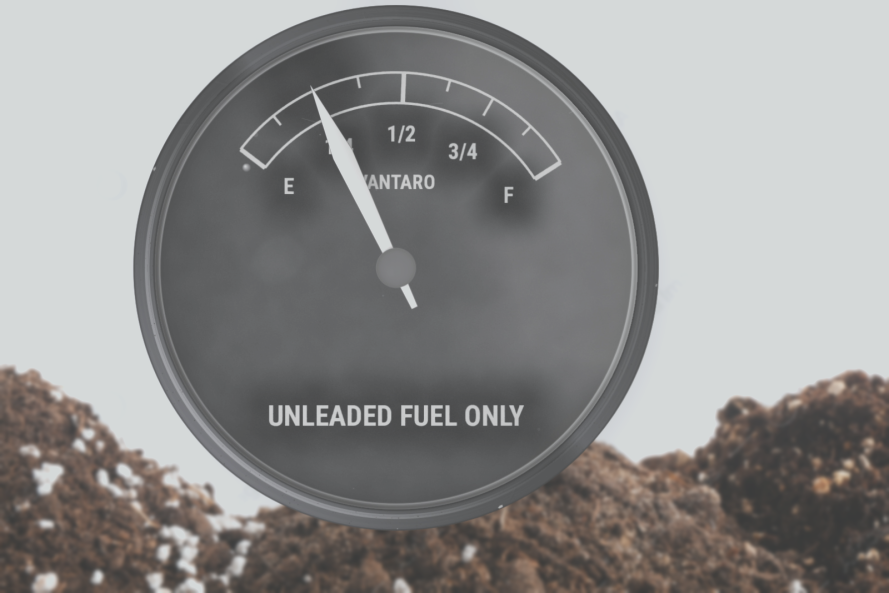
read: 0.25
